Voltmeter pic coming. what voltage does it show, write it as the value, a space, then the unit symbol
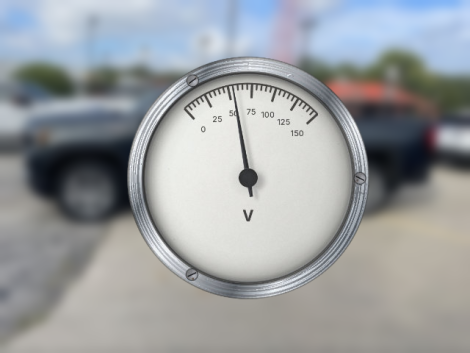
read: 55 V
